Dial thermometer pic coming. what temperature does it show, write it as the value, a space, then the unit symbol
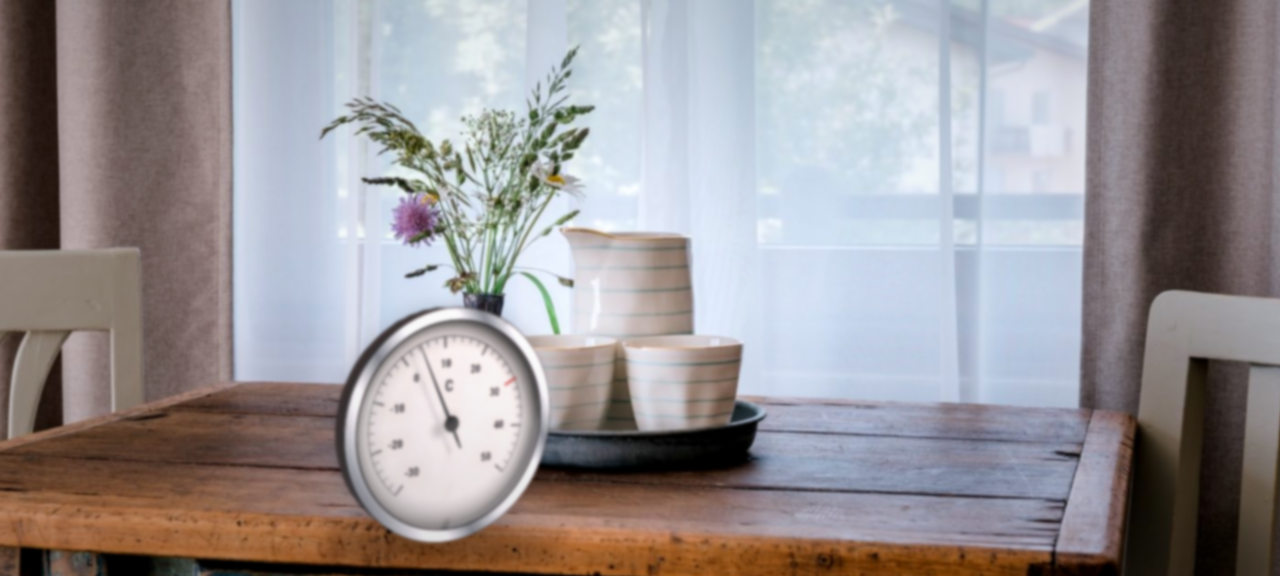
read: 4 °C
